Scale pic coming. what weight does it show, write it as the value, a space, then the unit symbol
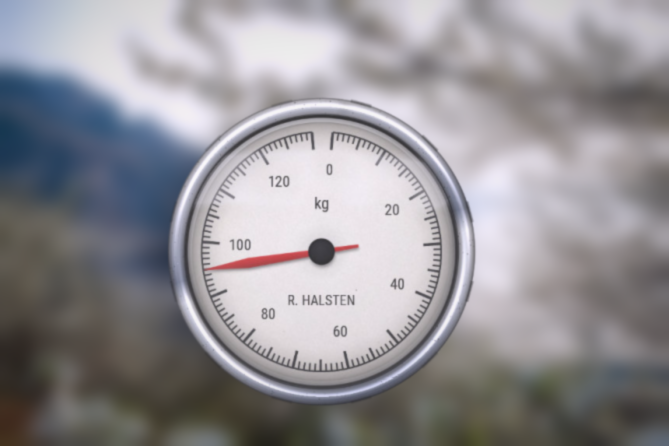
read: 95 kg
